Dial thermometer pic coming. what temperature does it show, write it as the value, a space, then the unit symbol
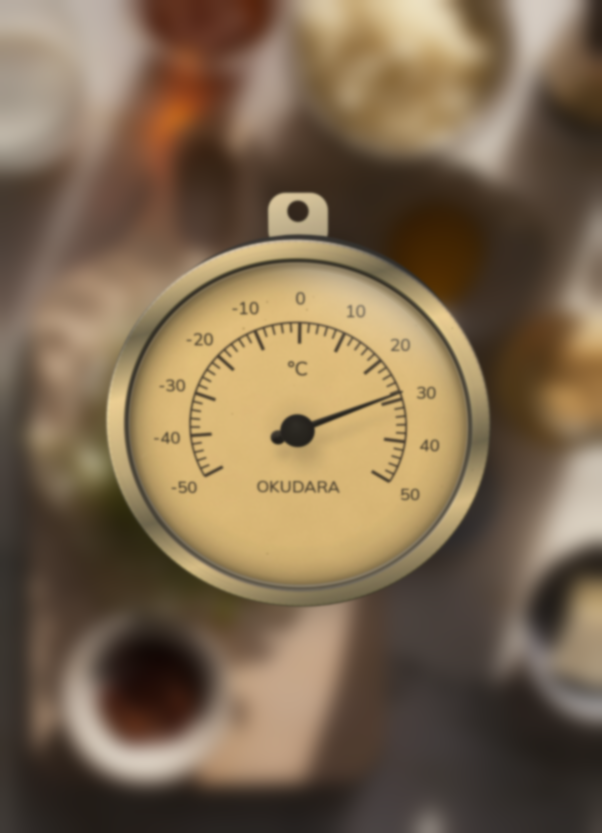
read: 28 °C
